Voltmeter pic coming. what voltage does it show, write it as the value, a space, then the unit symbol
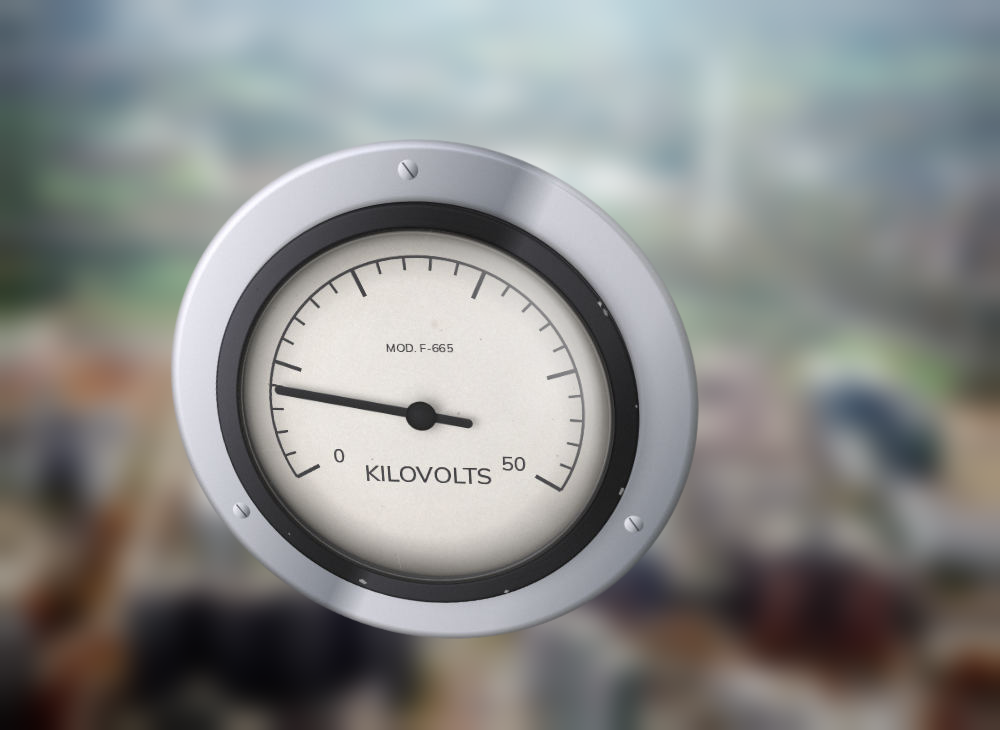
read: 8 kV
